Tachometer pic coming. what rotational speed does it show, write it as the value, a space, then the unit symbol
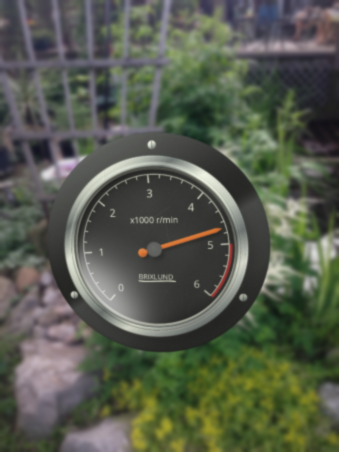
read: 4700 rpm
